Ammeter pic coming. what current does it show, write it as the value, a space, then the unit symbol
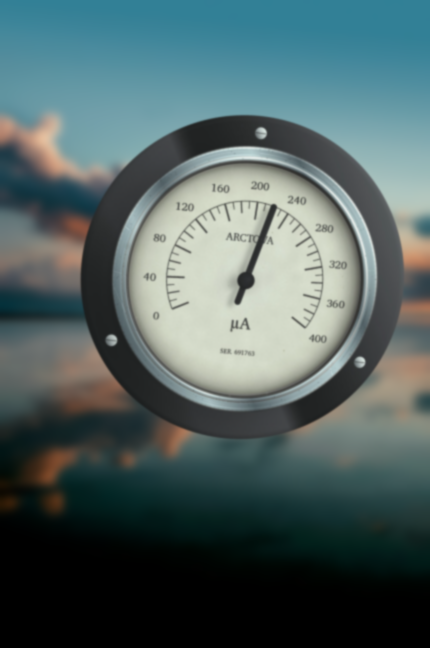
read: 220 µA
